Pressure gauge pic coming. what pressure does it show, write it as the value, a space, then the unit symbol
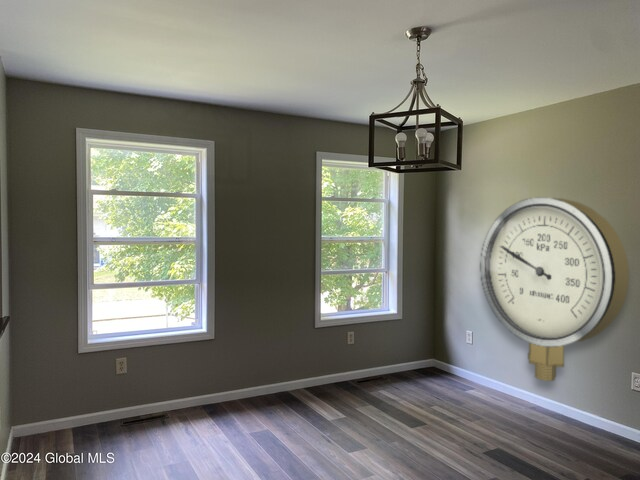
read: 100 kPa
